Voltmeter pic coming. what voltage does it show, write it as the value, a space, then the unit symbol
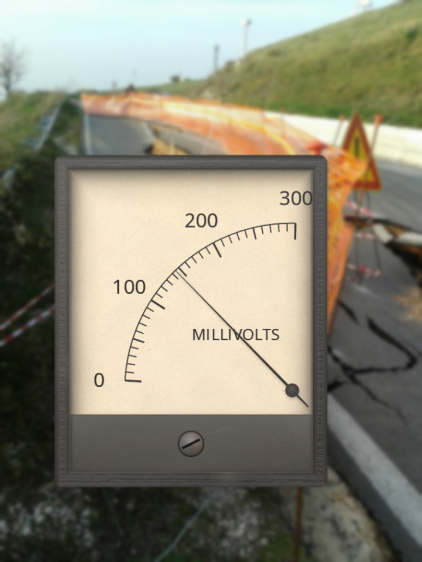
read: 145 mV
